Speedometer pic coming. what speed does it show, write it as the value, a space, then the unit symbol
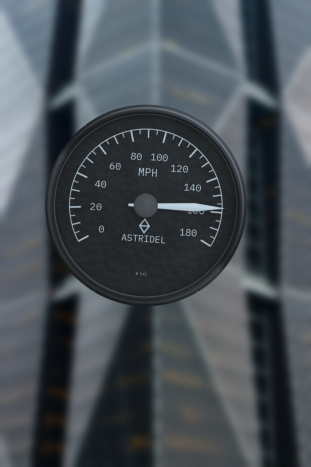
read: 157.5 mph
